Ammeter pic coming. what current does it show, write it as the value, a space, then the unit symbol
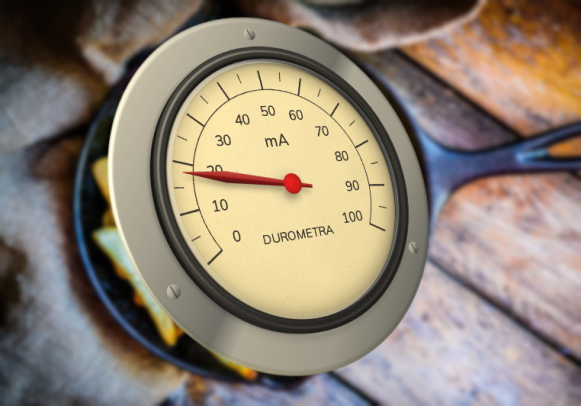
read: 17.5 mA
